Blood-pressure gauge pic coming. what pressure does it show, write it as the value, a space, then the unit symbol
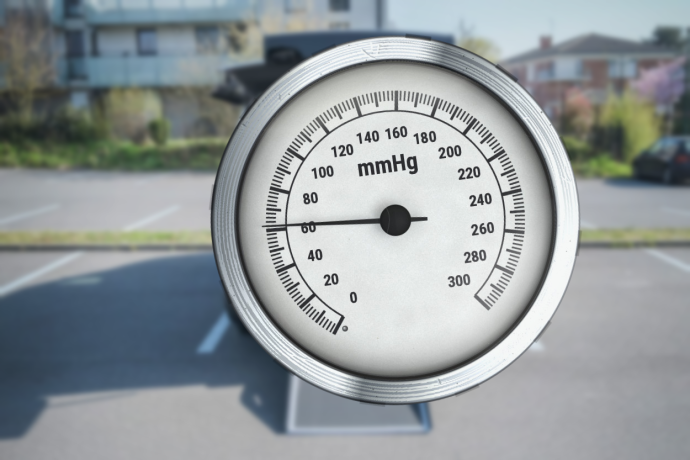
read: 62 mmHg
